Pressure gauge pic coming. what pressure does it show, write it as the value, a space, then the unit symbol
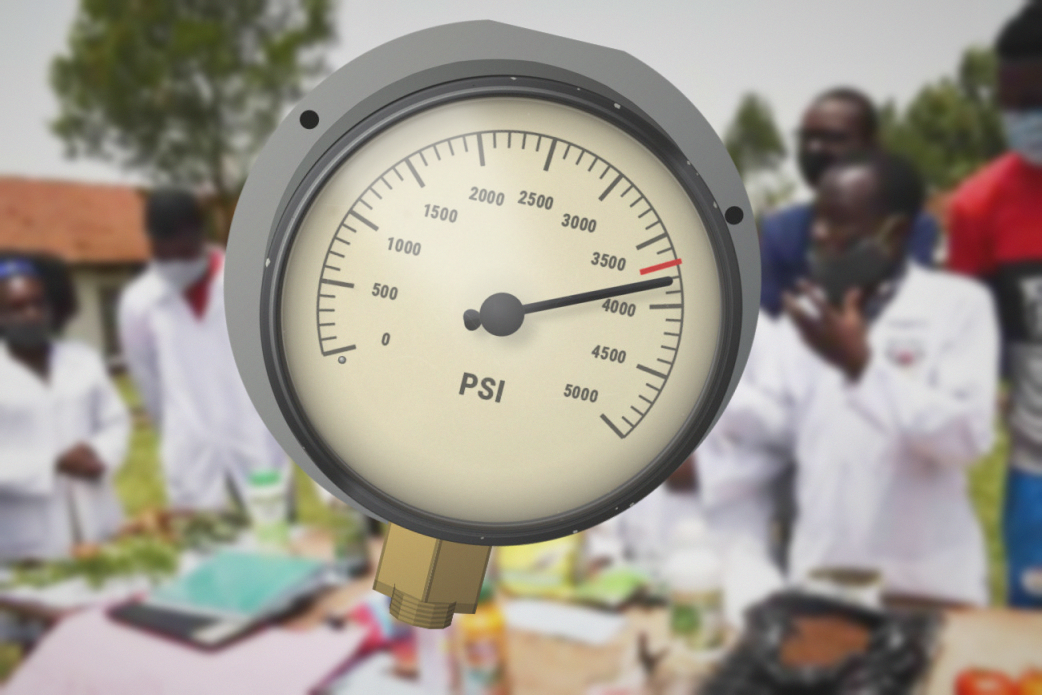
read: 3800 psi
